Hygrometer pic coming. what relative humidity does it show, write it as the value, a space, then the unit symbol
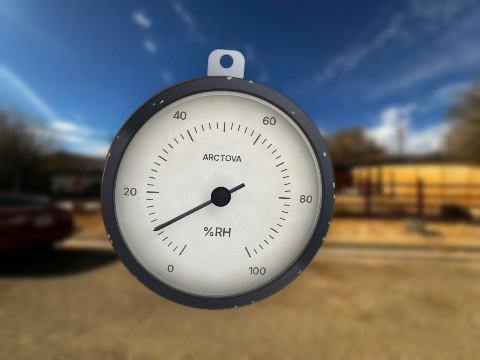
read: 10 %
